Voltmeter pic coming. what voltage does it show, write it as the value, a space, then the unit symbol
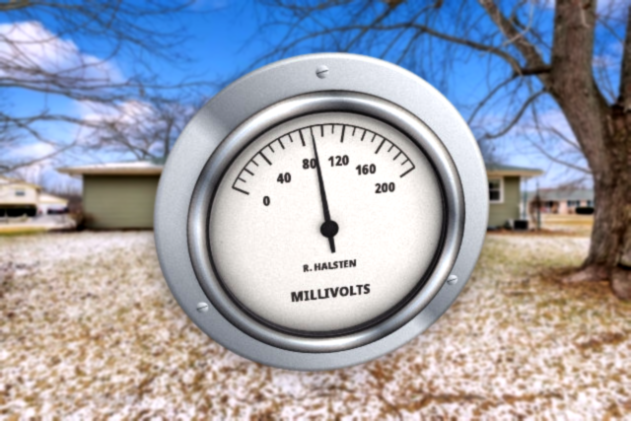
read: 90 mV
